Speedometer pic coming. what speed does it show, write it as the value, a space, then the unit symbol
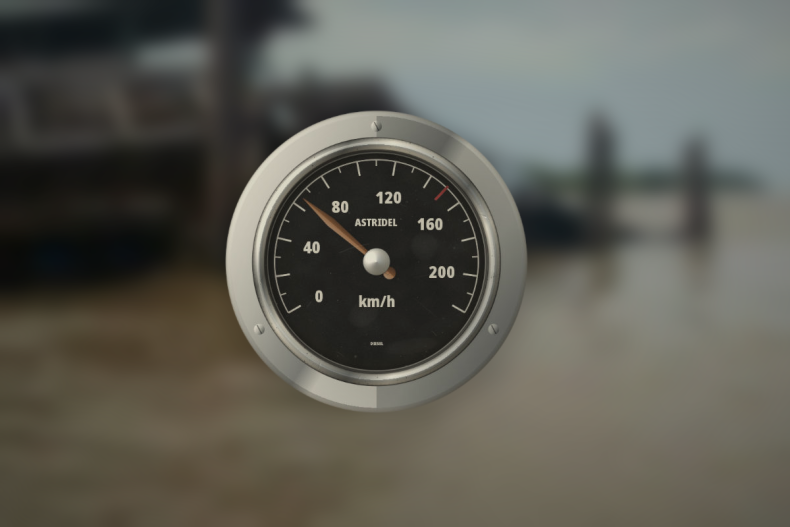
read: 65 km/h
